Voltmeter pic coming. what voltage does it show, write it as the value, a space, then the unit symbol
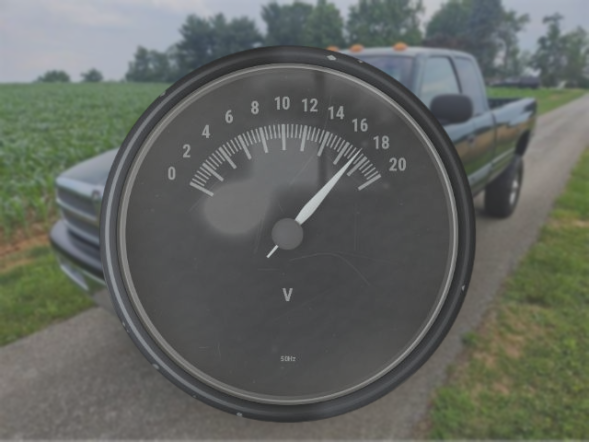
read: 17.2 V
